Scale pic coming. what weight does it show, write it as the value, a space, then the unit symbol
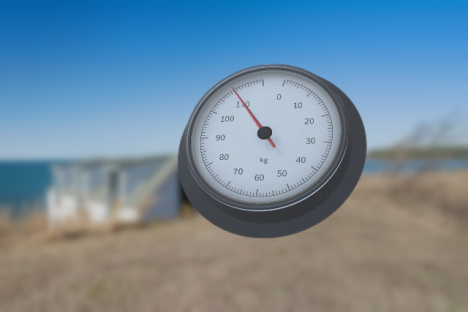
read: 110 kg
